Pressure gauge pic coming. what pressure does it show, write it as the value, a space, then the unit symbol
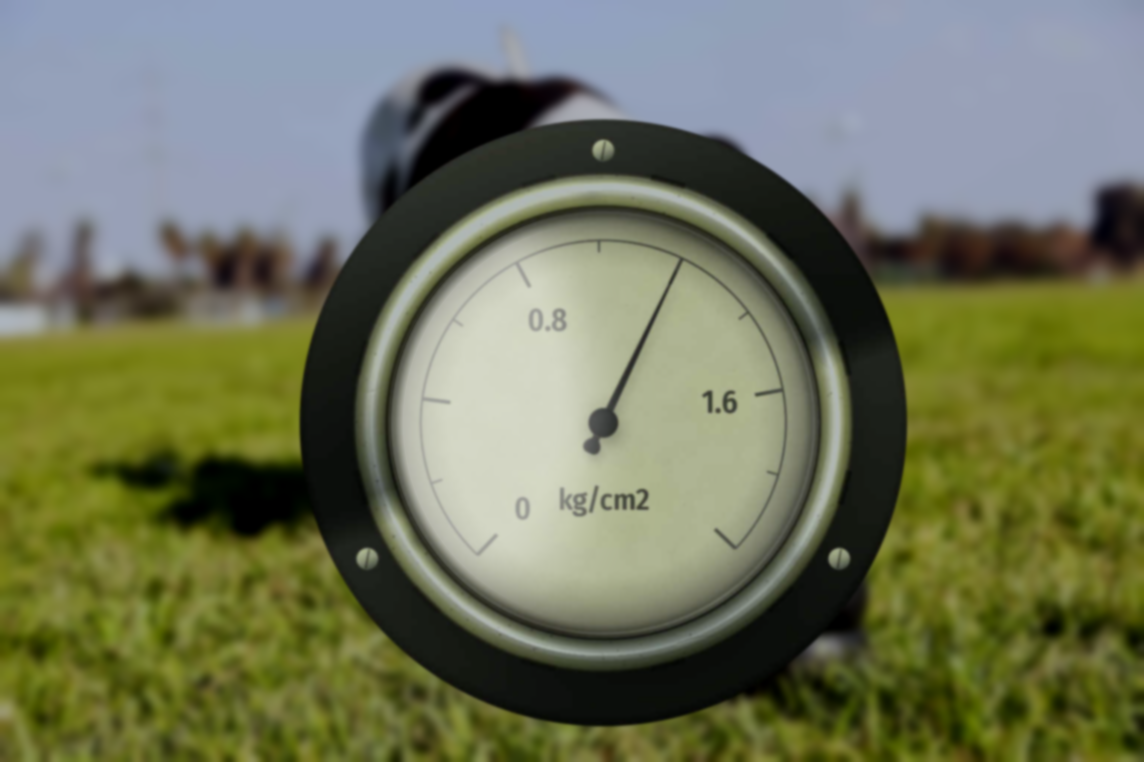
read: 1.2 kg/cm²
